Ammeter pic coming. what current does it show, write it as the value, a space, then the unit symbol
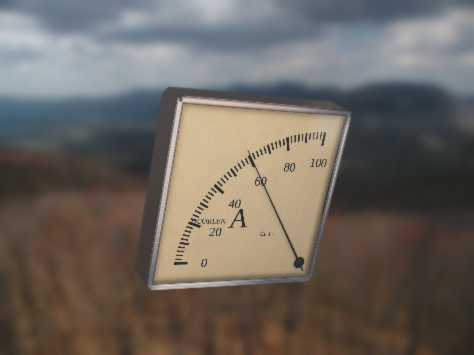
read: 60 A
